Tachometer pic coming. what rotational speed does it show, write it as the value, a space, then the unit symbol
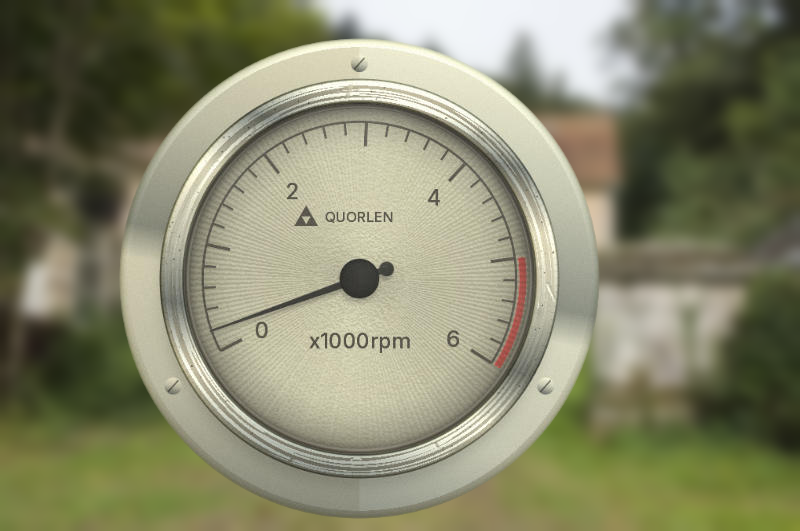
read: 200 rpm
